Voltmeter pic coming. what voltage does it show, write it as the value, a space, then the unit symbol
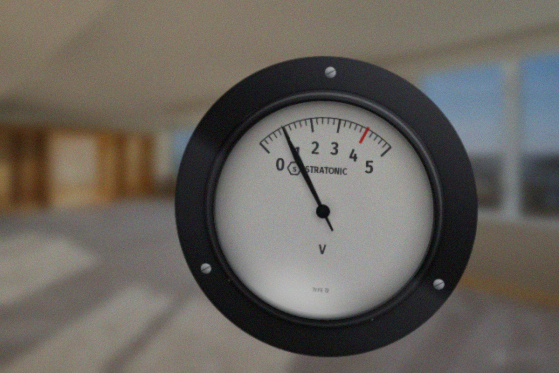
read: 1 V
